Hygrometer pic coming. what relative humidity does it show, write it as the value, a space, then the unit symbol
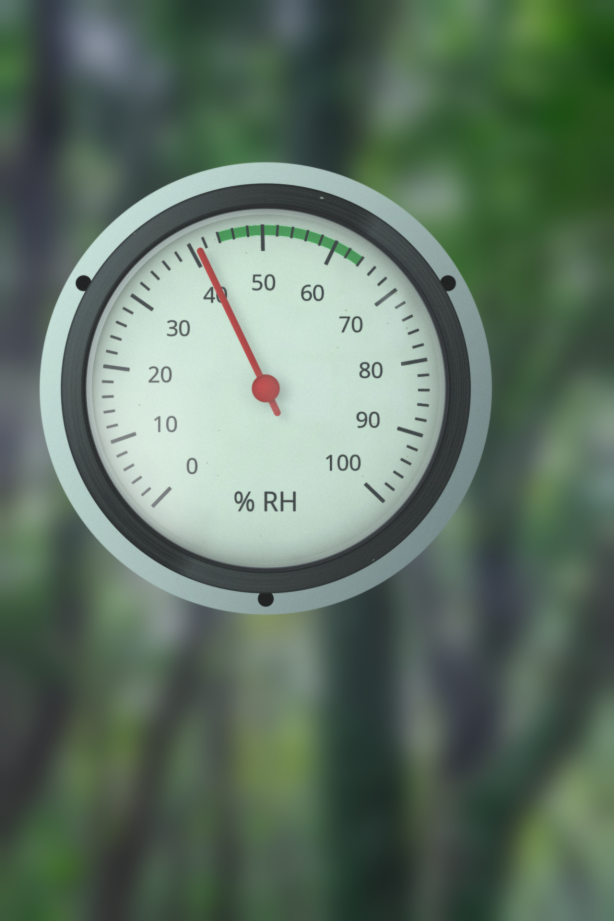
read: 41 %
